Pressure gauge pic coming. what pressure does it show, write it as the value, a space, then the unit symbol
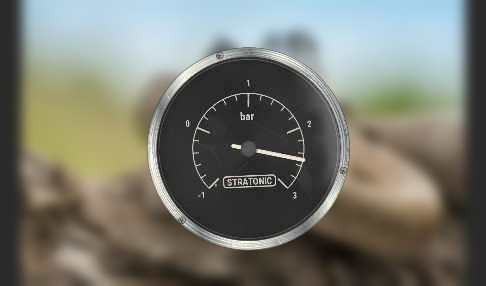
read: 2.5 bar
